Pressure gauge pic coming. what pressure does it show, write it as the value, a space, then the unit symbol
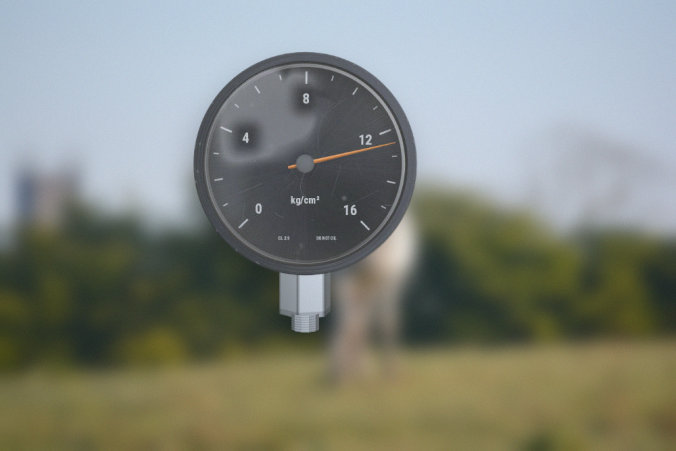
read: 12.5 kg/cm²
